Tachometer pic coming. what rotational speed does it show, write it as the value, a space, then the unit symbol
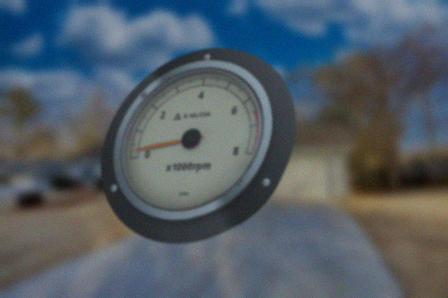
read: 250 rpm
